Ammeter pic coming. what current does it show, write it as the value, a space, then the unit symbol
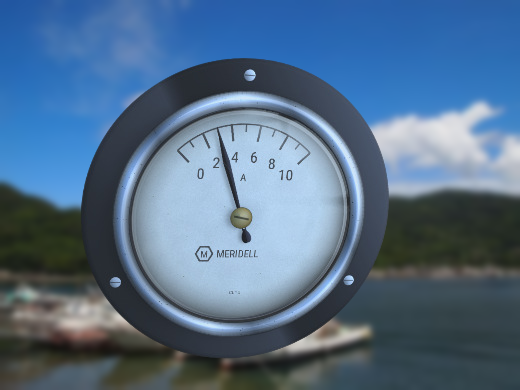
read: 3 A
